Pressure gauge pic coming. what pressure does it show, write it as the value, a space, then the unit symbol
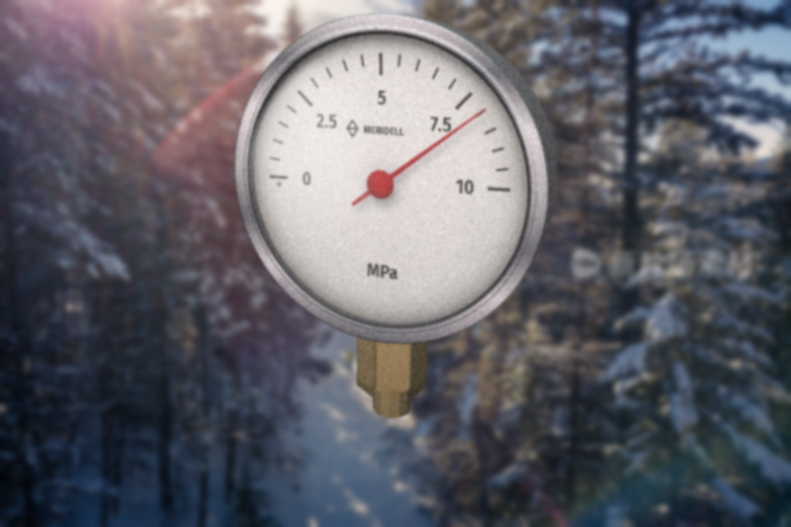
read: 8 MPa
